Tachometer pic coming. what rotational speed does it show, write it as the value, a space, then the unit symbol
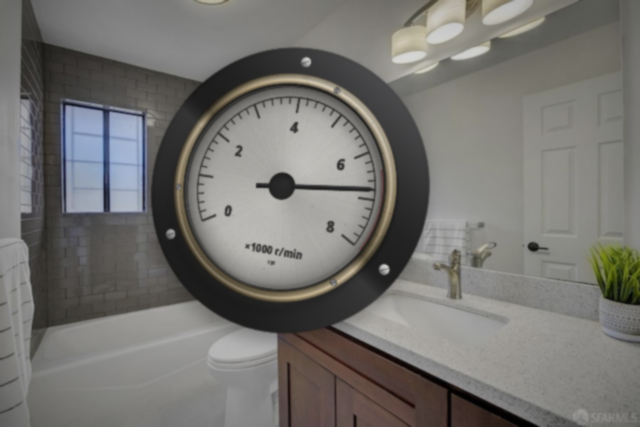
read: 6800 rpm
